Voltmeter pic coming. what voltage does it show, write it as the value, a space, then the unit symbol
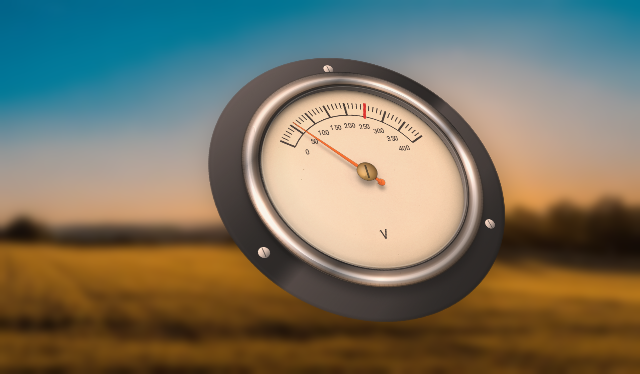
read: 50 V
